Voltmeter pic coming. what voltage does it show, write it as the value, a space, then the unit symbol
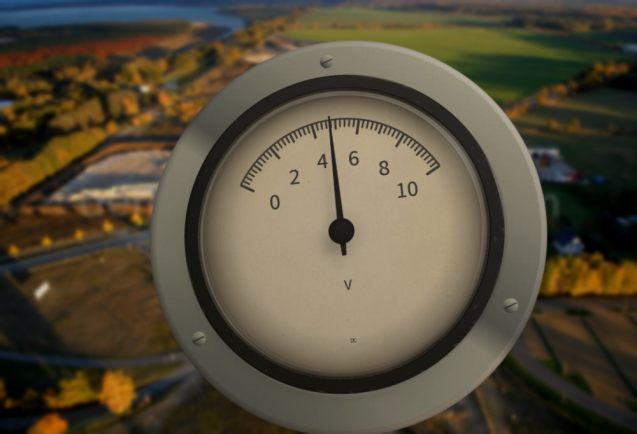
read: 4.8 V
